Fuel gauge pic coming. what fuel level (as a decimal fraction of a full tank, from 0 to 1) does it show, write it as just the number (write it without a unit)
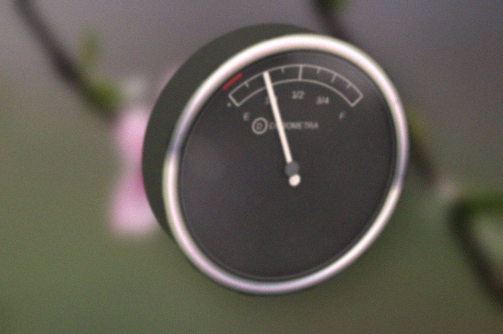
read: 0.25
